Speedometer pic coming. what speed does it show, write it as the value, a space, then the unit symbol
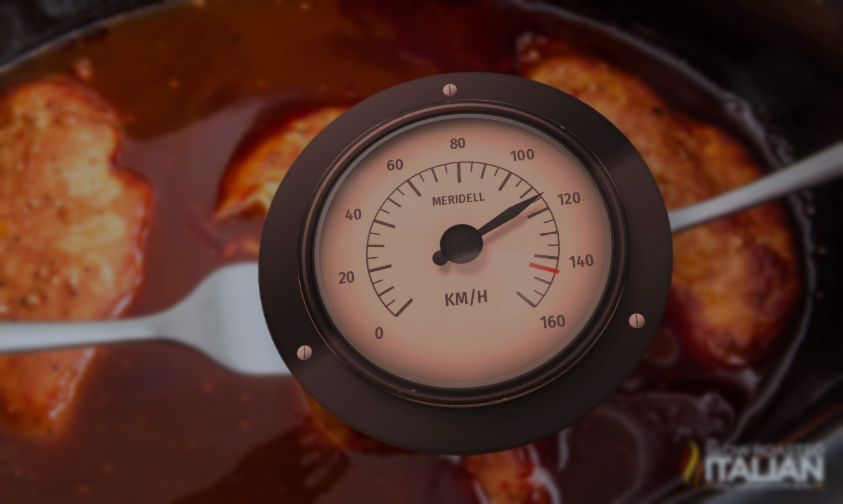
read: 115 km/h
